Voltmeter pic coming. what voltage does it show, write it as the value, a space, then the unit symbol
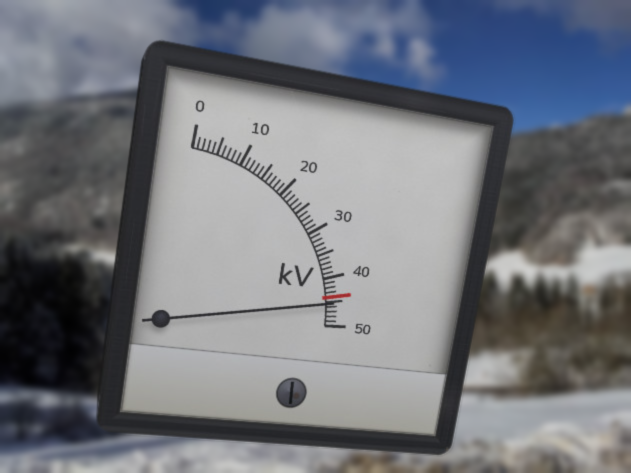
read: 45 kV
